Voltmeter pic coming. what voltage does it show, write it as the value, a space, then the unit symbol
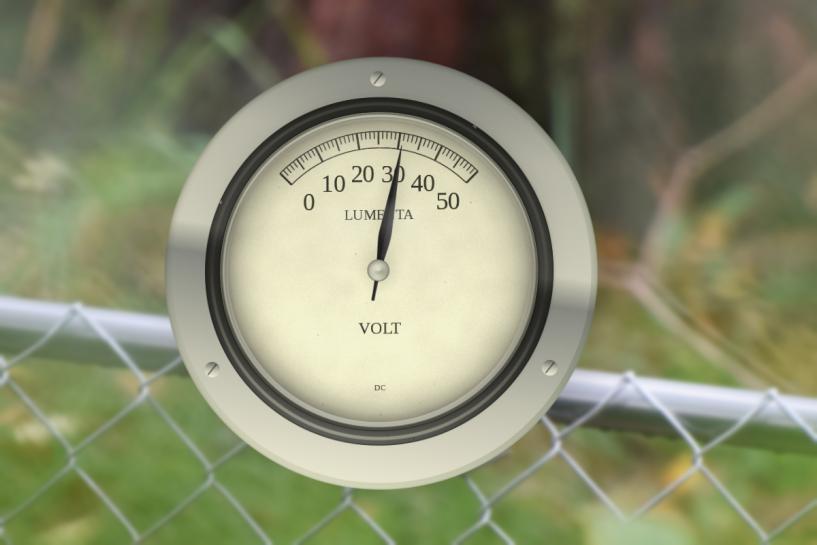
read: 31 V
